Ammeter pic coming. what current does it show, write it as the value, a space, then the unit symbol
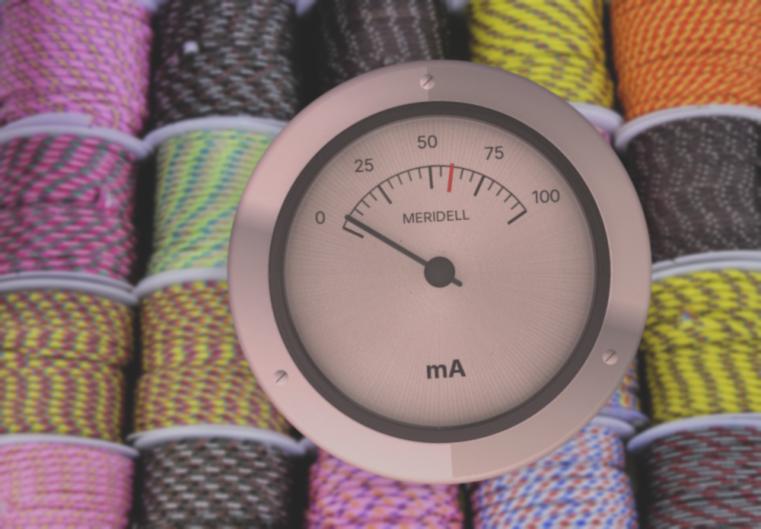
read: 5 mA
